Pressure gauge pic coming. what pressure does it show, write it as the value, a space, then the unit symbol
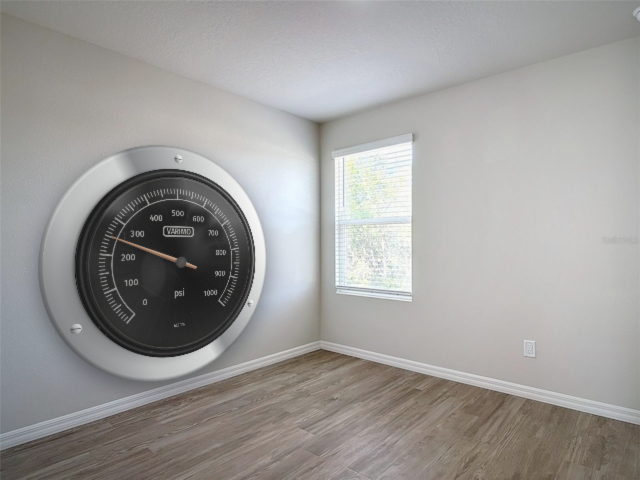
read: 250 psi
